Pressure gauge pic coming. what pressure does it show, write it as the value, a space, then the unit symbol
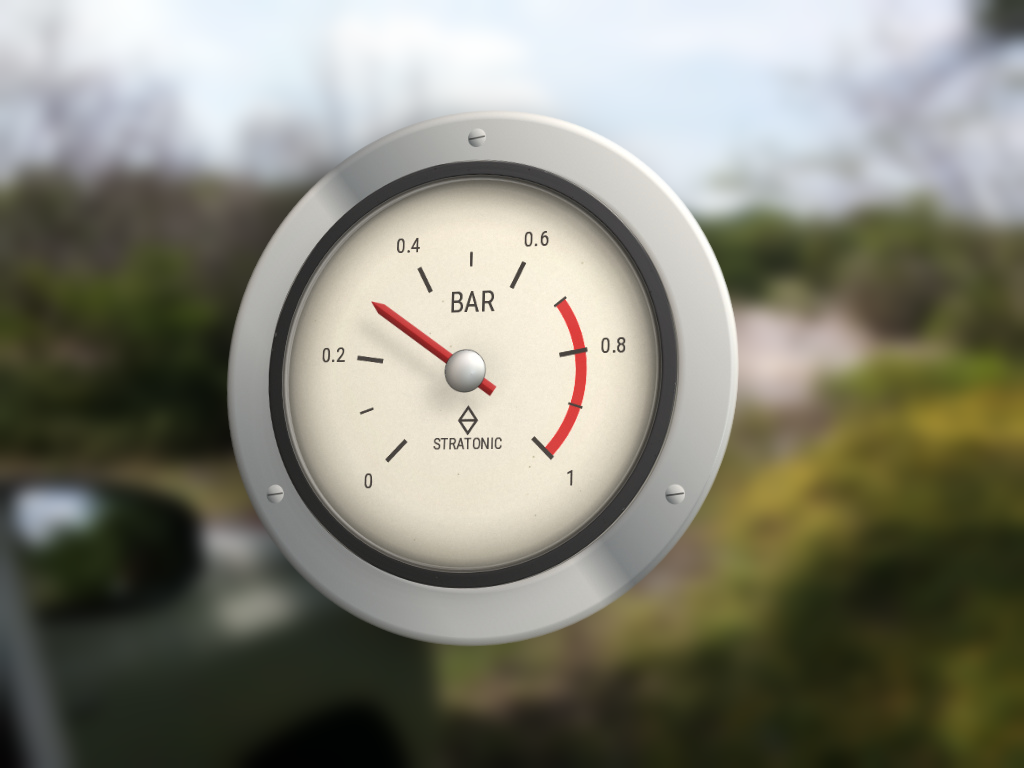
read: 0.3 bar
